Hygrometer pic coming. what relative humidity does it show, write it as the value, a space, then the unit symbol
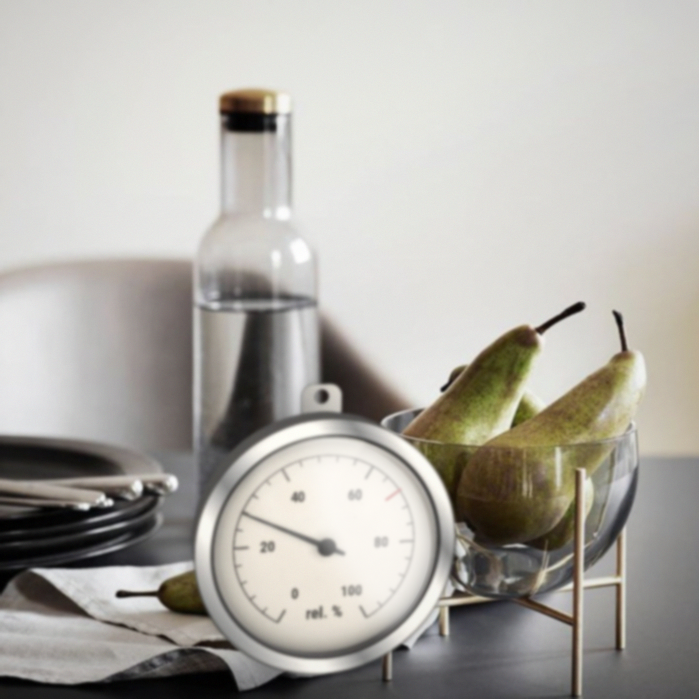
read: 28 %
